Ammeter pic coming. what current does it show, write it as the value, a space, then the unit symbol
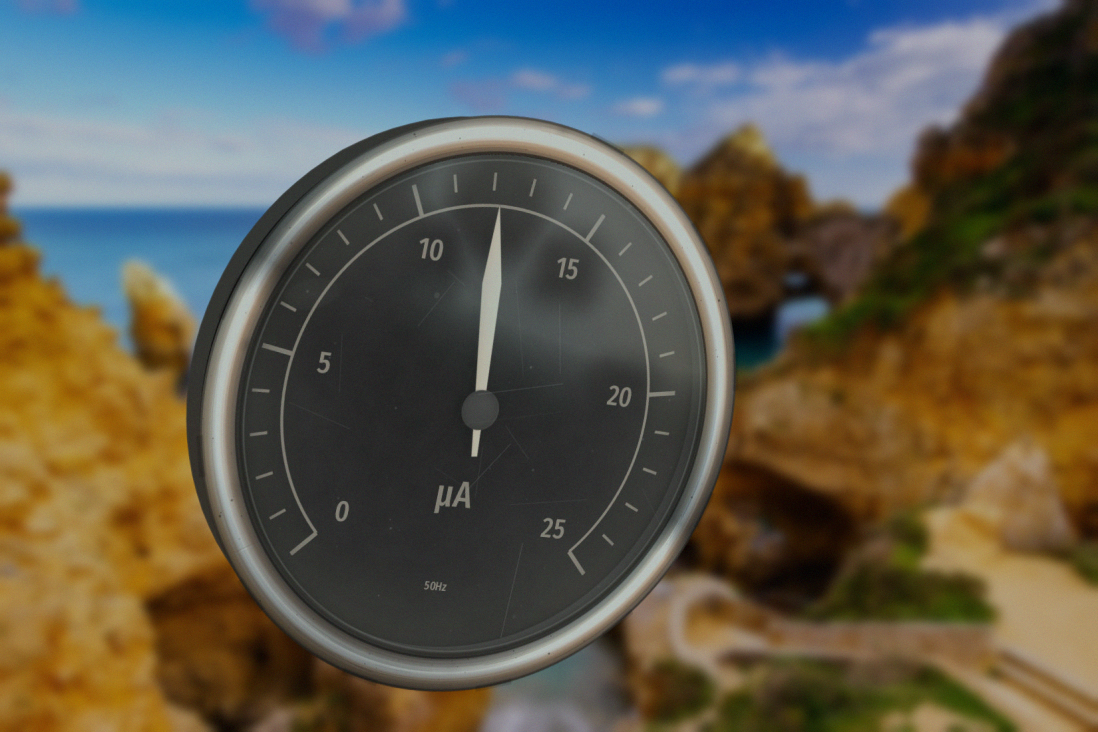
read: 12 µA
